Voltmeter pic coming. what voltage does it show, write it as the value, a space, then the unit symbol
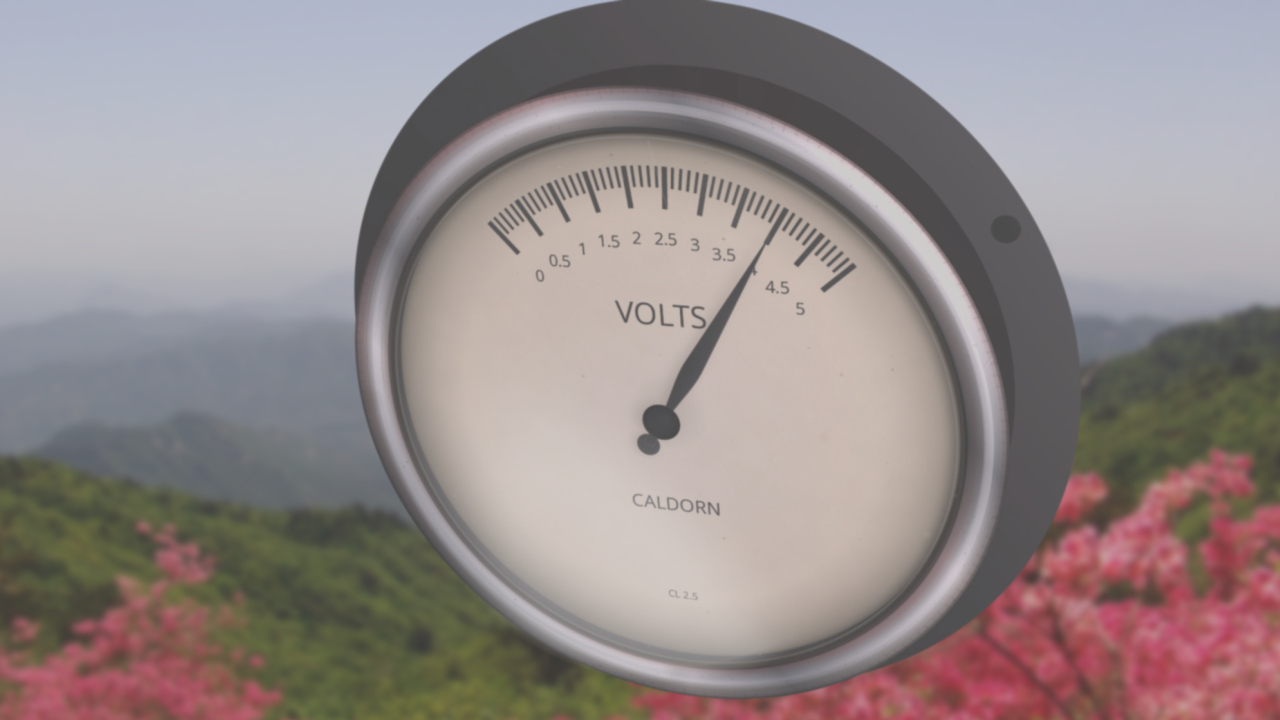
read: 4 V
